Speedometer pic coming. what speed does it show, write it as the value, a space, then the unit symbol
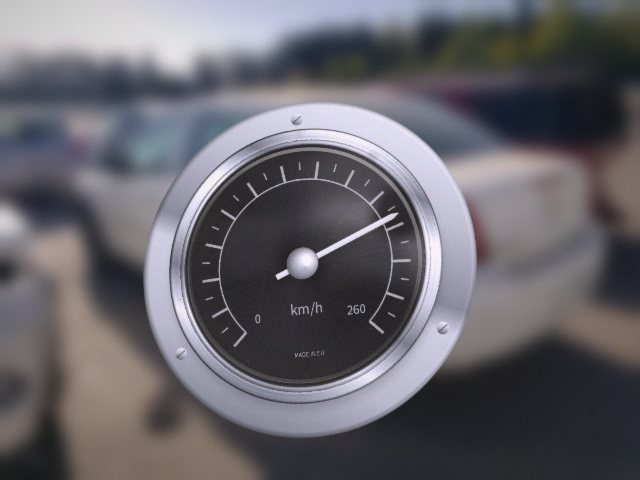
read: 195 km/h
